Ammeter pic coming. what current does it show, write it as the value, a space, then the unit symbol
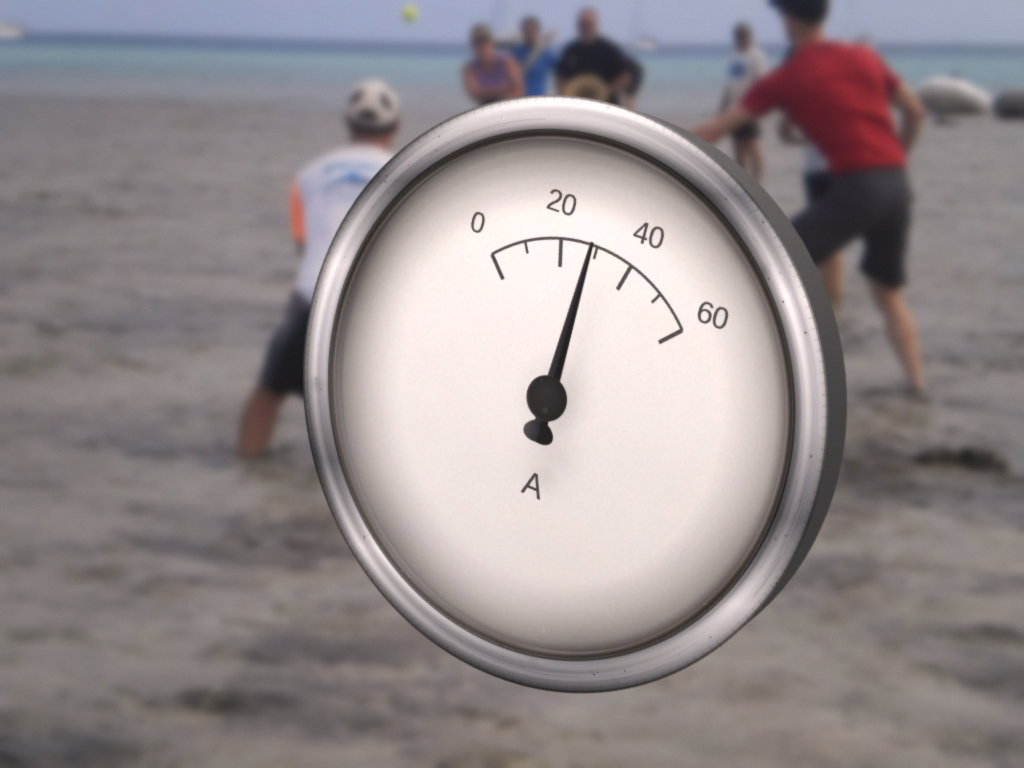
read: 30 A
